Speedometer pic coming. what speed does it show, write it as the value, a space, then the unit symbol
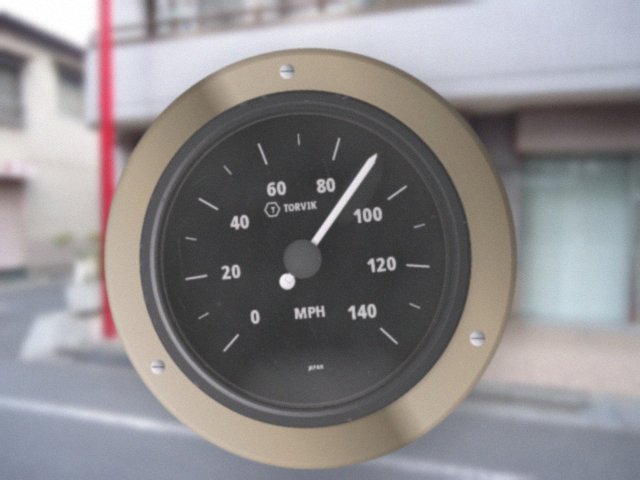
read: 90 mph
